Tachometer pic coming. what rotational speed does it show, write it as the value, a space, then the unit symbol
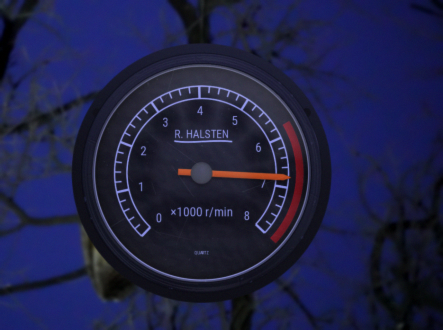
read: 6800 rpm
